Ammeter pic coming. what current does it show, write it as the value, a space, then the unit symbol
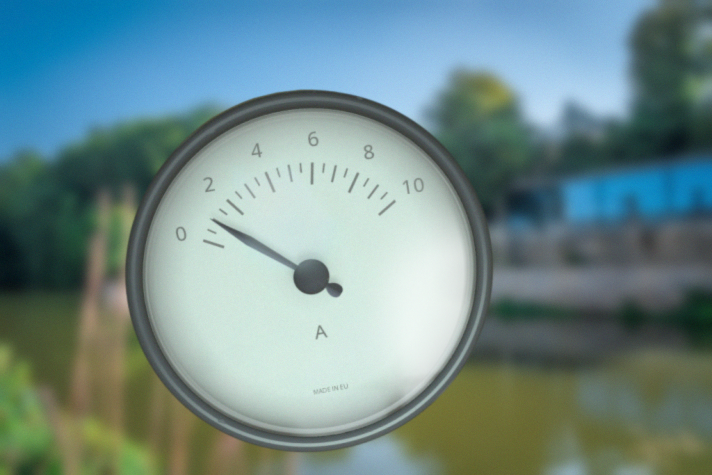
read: 1 A
